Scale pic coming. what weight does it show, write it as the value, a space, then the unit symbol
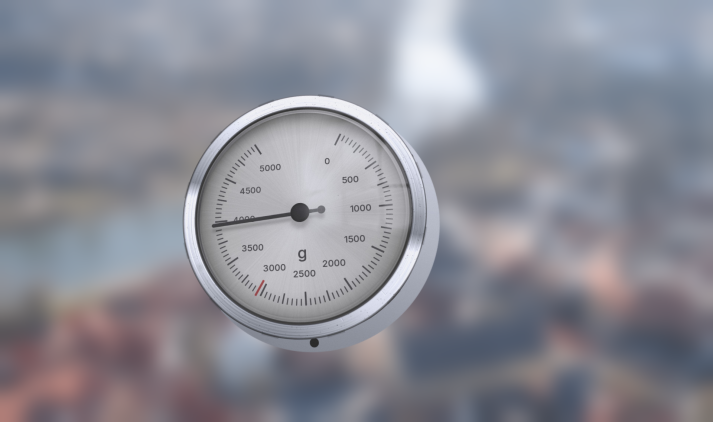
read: 3950 g
